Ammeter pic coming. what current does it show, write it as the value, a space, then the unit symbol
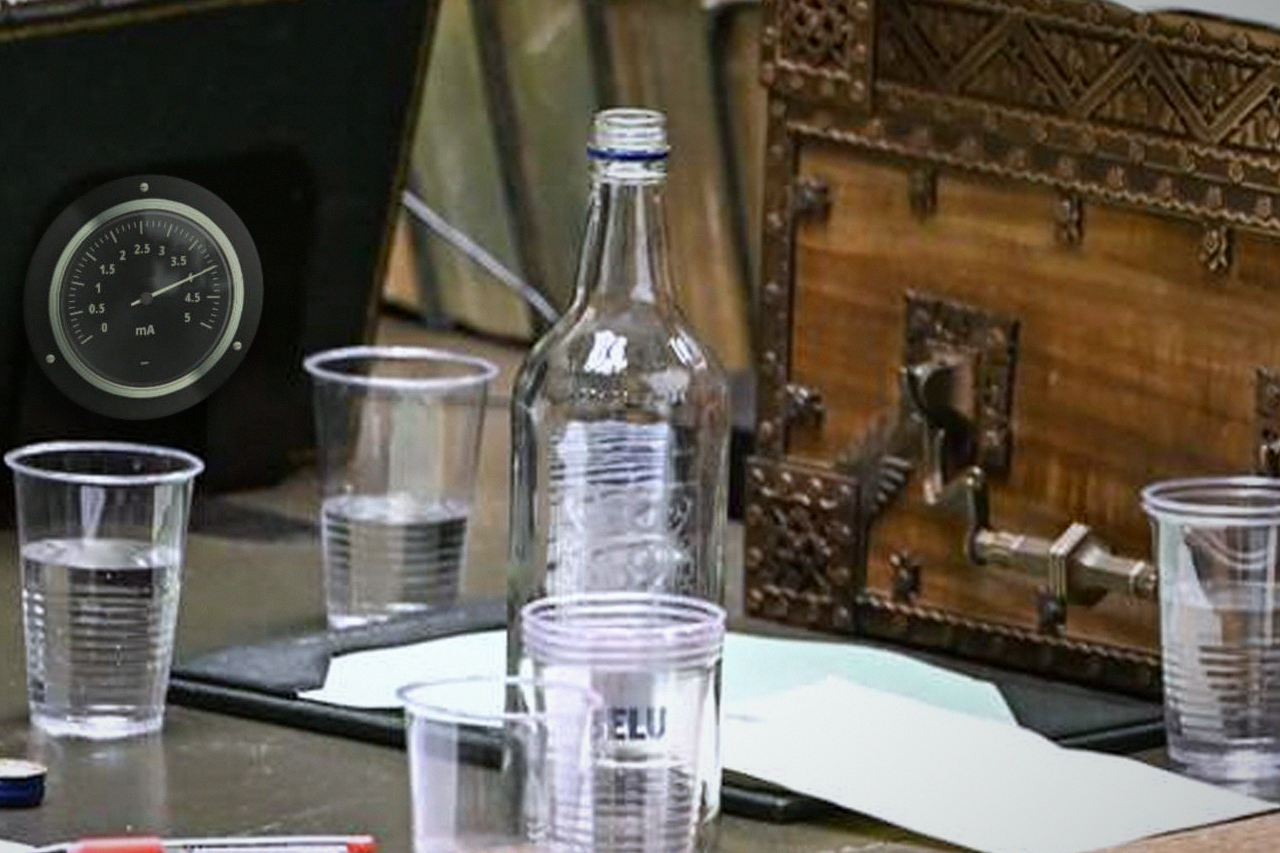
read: 4 mA
